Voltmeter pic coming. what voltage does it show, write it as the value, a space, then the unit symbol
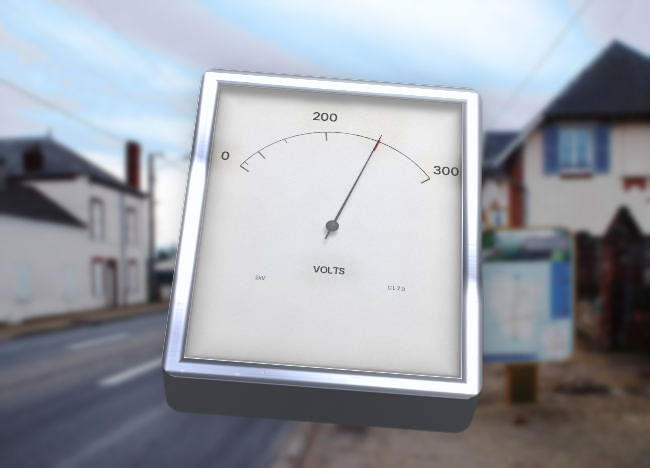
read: 250 V
